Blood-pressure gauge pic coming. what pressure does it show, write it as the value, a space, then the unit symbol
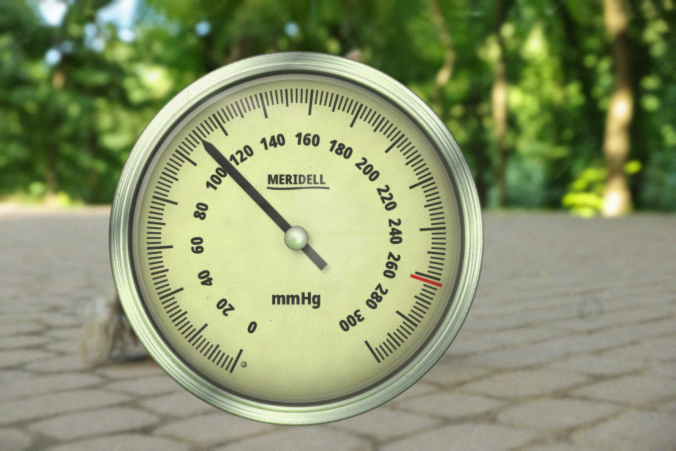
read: 110 mmHg
